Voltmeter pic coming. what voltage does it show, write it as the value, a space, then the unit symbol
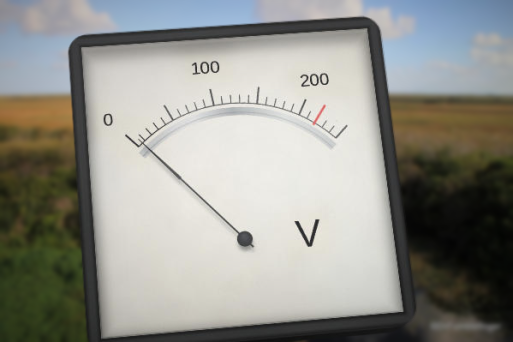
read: 5 V
